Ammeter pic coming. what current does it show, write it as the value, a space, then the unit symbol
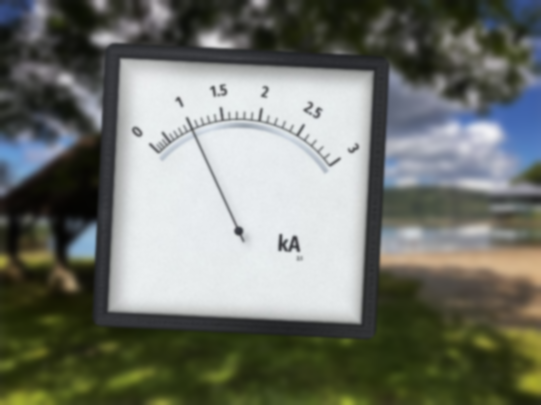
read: 1 kA
